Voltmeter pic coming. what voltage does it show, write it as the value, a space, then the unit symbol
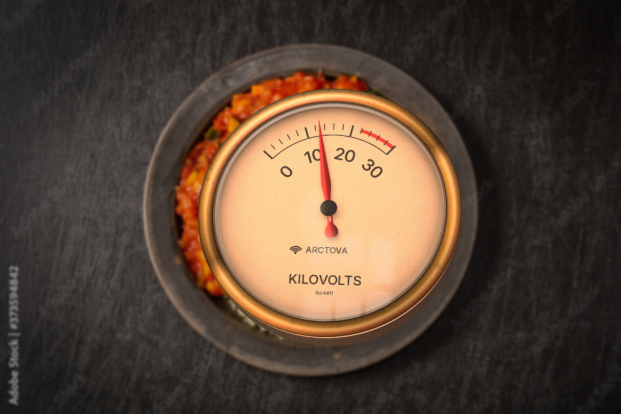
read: 13 kV
